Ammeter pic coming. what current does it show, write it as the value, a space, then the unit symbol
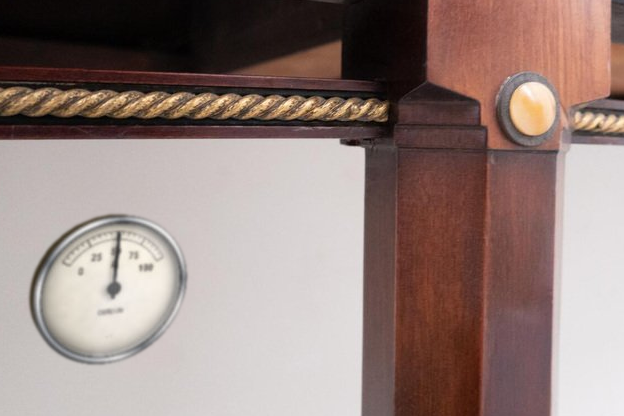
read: 50 A
